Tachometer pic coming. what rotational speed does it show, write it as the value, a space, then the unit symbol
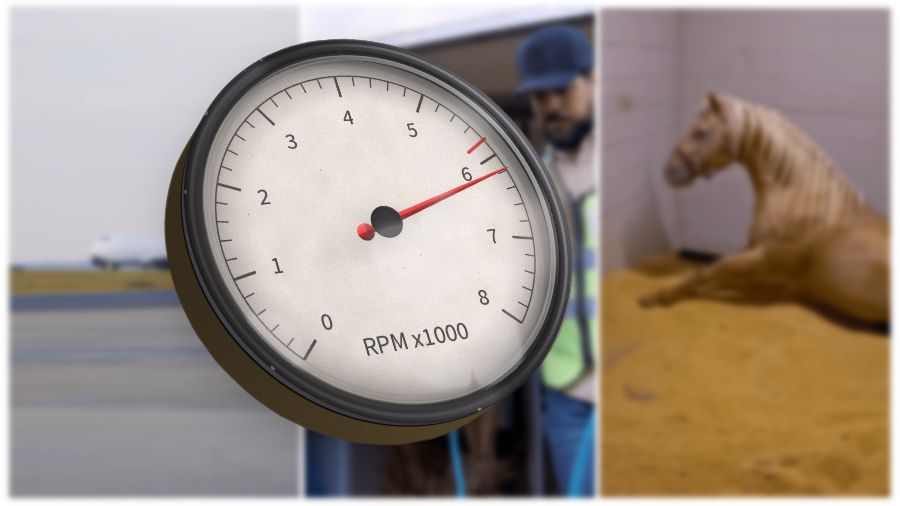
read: 6200 rpm
